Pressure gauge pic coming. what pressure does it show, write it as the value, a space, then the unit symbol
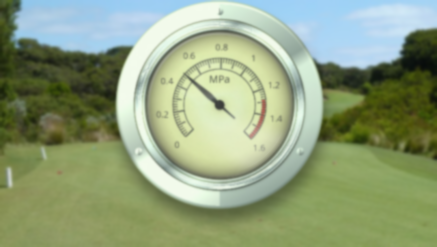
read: 0.5 MPa
